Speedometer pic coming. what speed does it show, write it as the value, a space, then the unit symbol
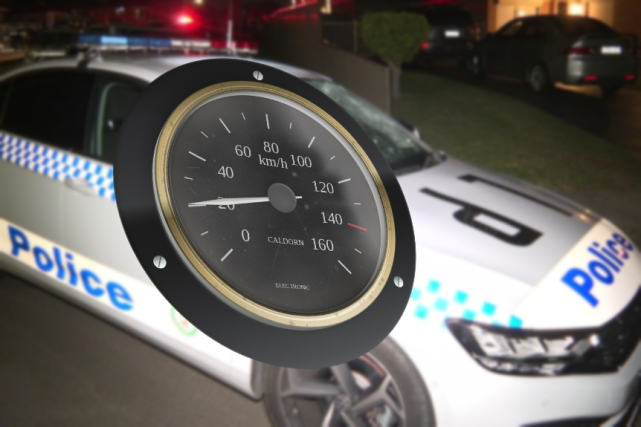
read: 20 km/h
